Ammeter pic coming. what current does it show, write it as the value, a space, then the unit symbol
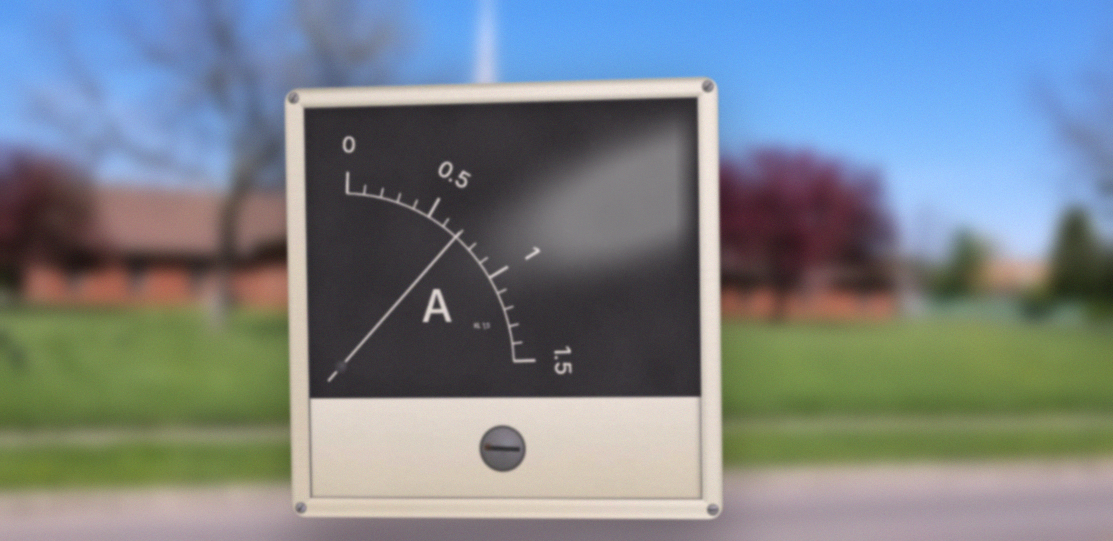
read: 0.7 A
